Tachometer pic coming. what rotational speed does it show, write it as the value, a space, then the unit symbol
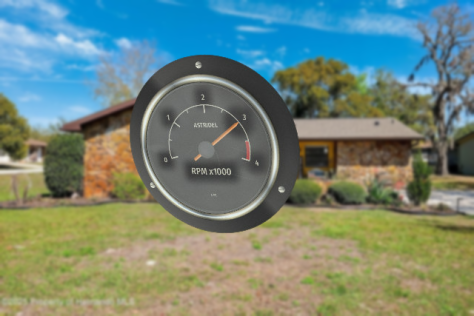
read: 3000 rpm
